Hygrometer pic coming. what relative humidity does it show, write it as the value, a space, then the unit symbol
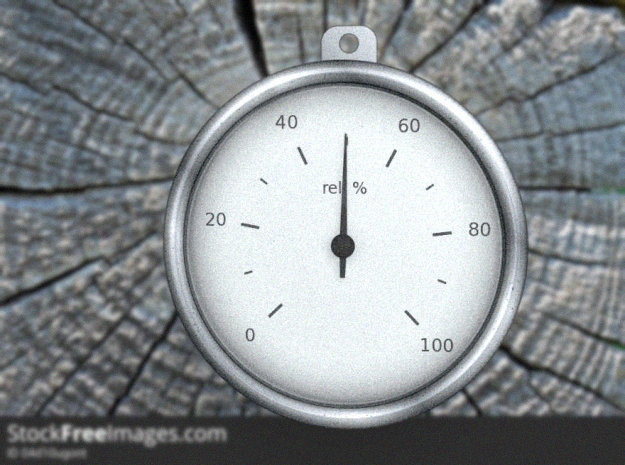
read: 50 %
